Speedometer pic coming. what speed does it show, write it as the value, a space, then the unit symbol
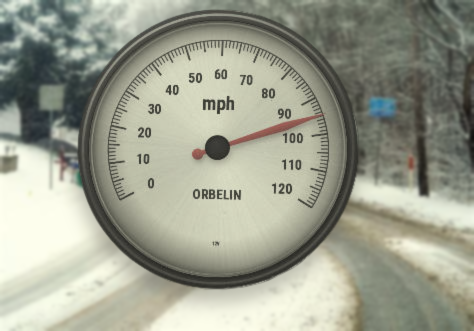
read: 95 mph
